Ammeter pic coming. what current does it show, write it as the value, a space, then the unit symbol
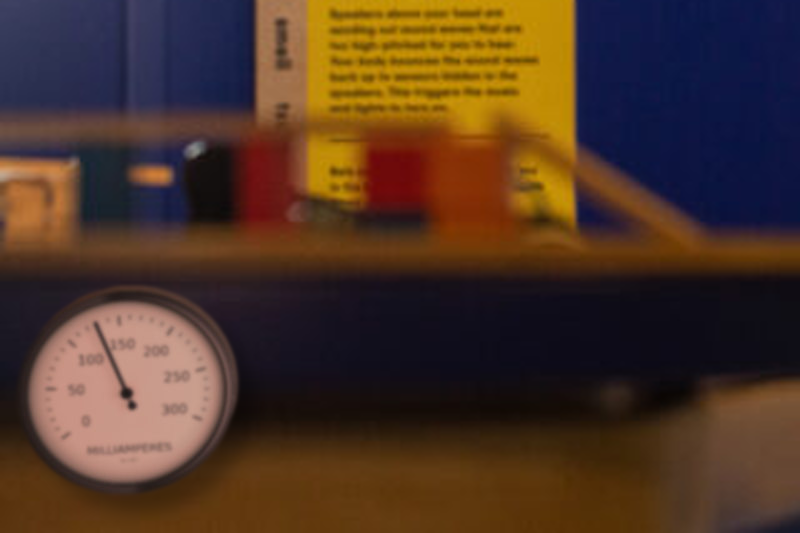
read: 130 mA
